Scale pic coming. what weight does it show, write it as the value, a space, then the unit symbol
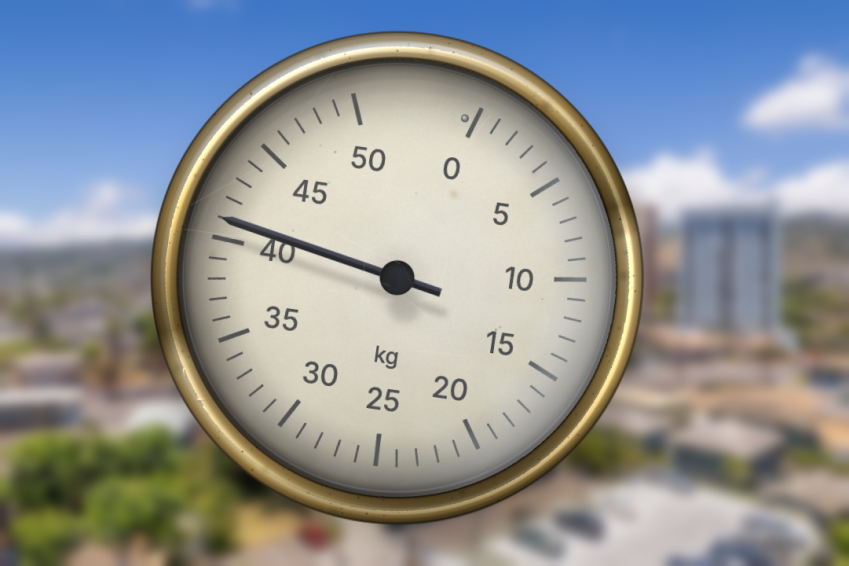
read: 41 kg
